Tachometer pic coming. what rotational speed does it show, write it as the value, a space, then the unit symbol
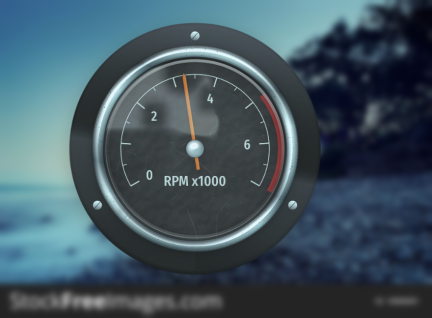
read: 3250 rpm
